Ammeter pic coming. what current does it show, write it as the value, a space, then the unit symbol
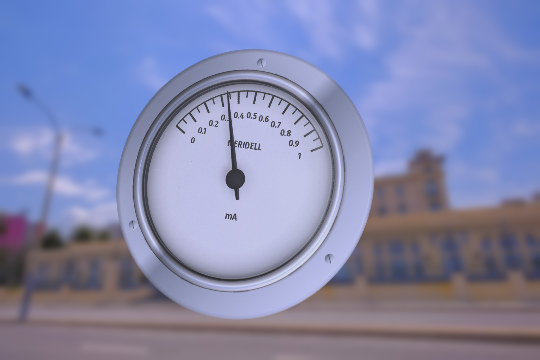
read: 0.35 mA
